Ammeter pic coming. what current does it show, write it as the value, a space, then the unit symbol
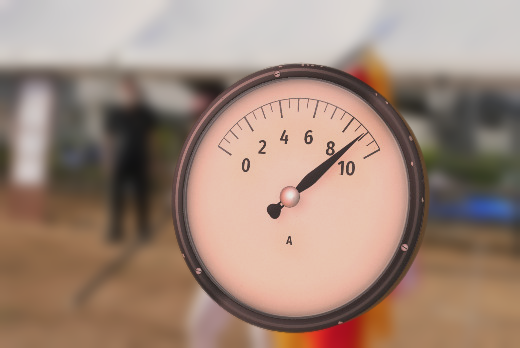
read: 9 A
